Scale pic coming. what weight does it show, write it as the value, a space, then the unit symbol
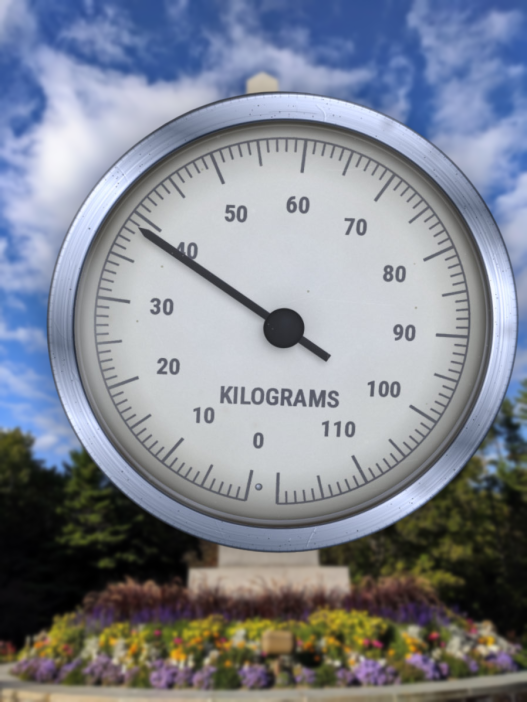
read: 39 kg
